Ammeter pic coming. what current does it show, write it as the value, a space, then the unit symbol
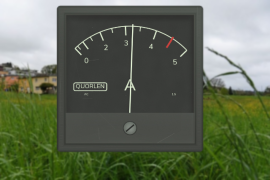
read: 3.25 A
